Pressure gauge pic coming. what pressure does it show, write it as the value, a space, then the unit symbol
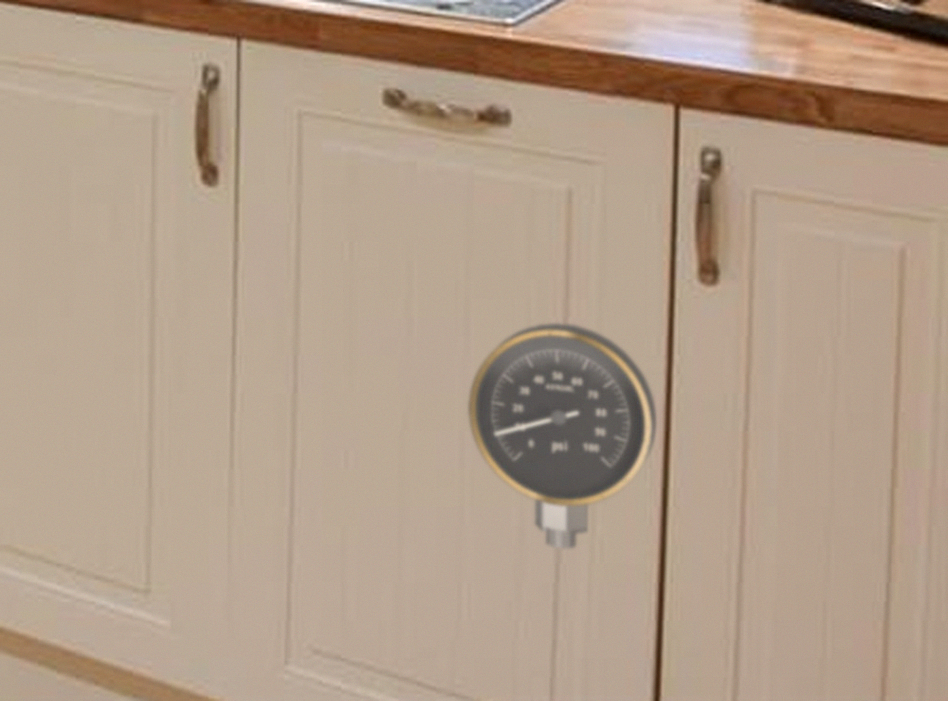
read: 10 psi
